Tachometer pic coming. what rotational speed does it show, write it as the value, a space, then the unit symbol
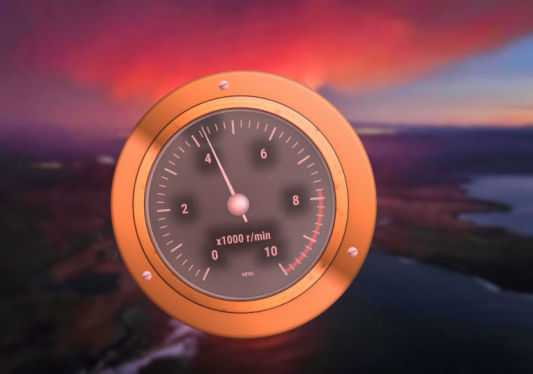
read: 4300 rpm
